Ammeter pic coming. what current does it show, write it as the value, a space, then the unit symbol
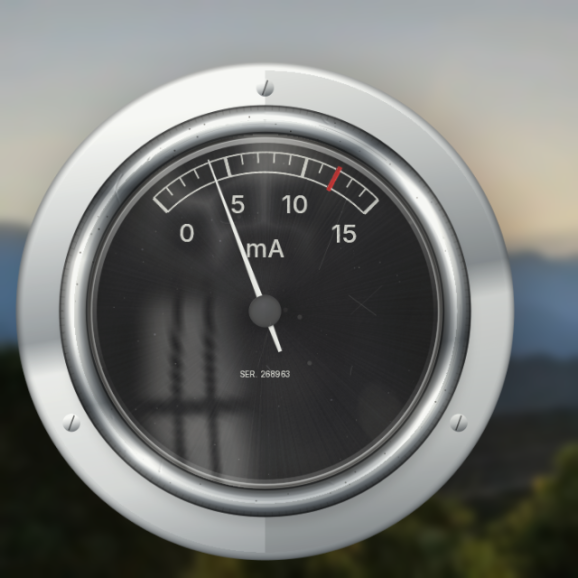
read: 4 mA
